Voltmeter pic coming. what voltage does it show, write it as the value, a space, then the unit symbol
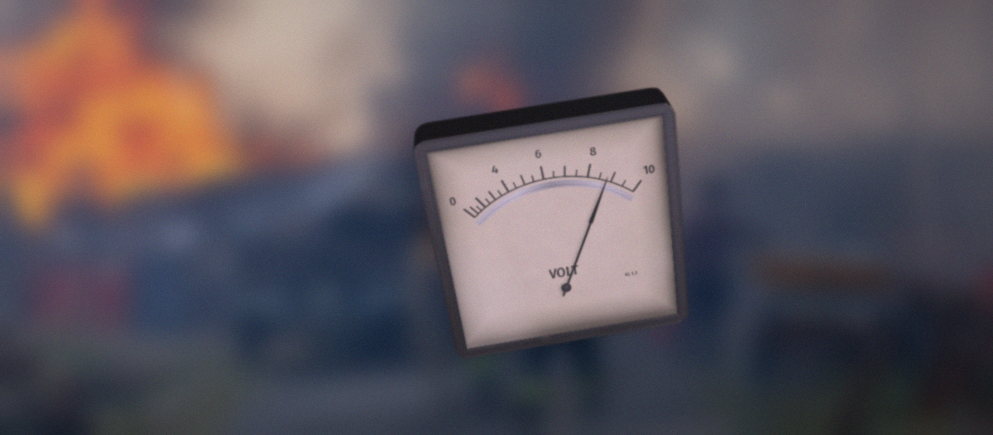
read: 8.75 V
